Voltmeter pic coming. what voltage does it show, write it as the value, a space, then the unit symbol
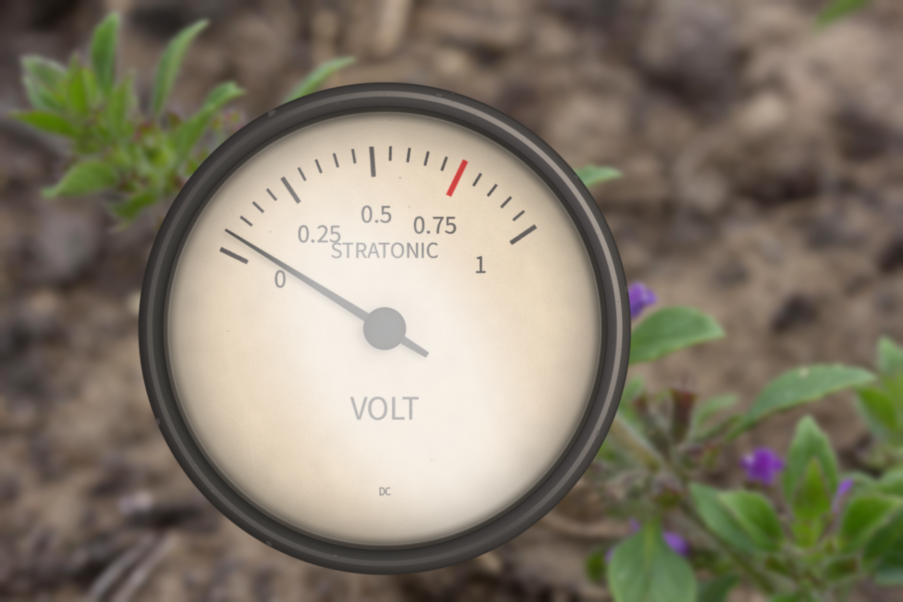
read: 0.05 V
